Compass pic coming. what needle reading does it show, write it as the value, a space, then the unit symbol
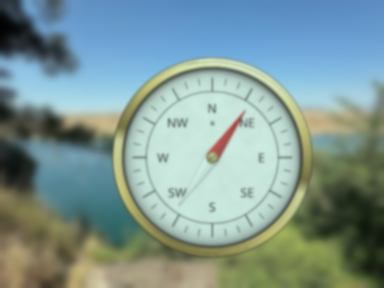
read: 35 °
